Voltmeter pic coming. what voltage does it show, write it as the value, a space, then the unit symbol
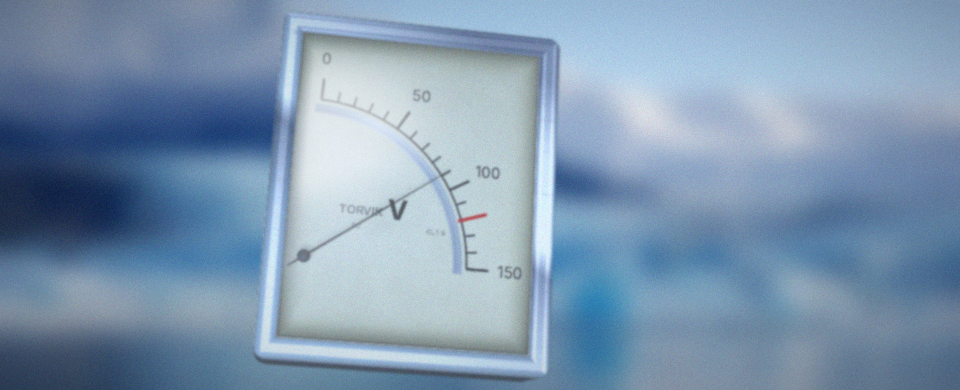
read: 90 V
